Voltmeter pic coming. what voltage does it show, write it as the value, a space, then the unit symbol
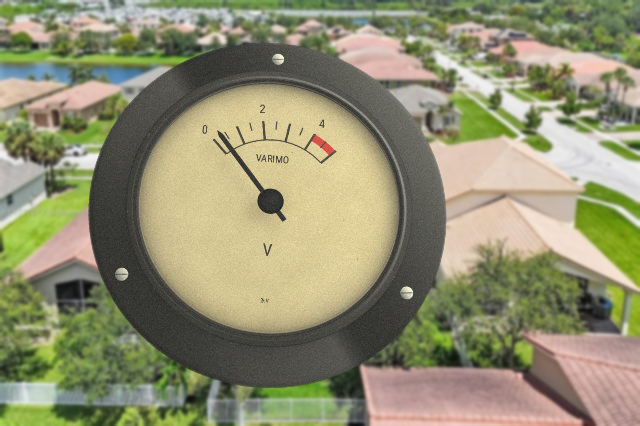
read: 0.25 V
